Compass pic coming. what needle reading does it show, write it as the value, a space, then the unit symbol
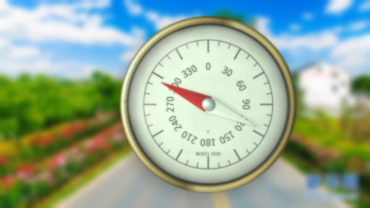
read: 295 °
